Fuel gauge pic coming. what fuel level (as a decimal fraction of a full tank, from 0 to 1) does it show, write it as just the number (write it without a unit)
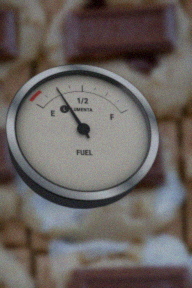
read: 0.25
